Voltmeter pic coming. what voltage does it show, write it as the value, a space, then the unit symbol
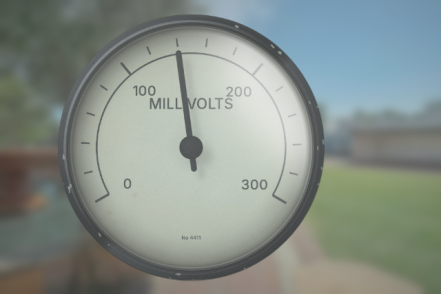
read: 140 mV
